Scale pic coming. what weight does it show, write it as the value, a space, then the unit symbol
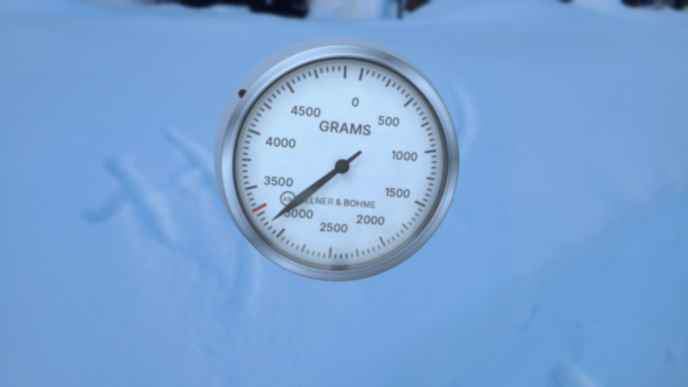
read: 3150 g
